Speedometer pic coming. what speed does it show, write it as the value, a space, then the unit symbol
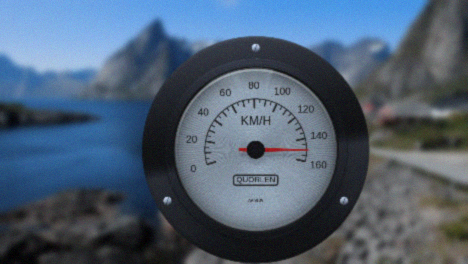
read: 150 km/h
